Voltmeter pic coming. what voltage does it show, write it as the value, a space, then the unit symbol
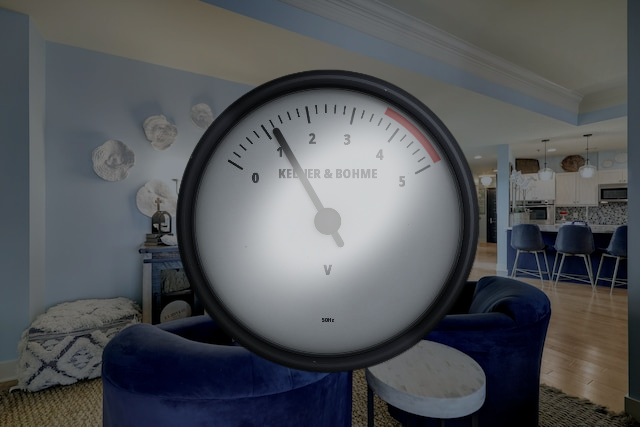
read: 1.2 V
